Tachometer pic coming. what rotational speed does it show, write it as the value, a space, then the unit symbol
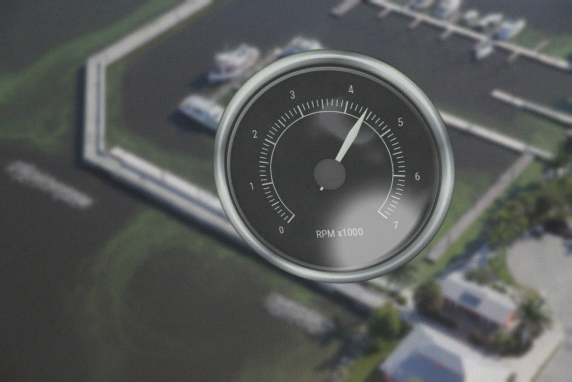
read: 4400 rpm
